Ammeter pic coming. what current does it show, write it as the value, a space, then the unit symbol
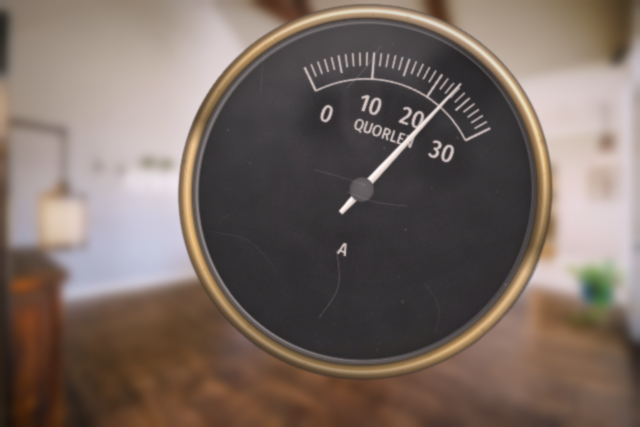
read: 23 A
